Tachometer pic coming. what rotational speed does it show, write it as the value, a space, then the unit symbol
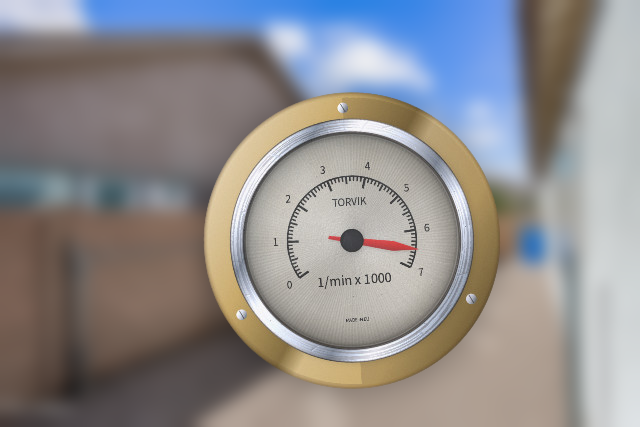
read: 6500 rpm
